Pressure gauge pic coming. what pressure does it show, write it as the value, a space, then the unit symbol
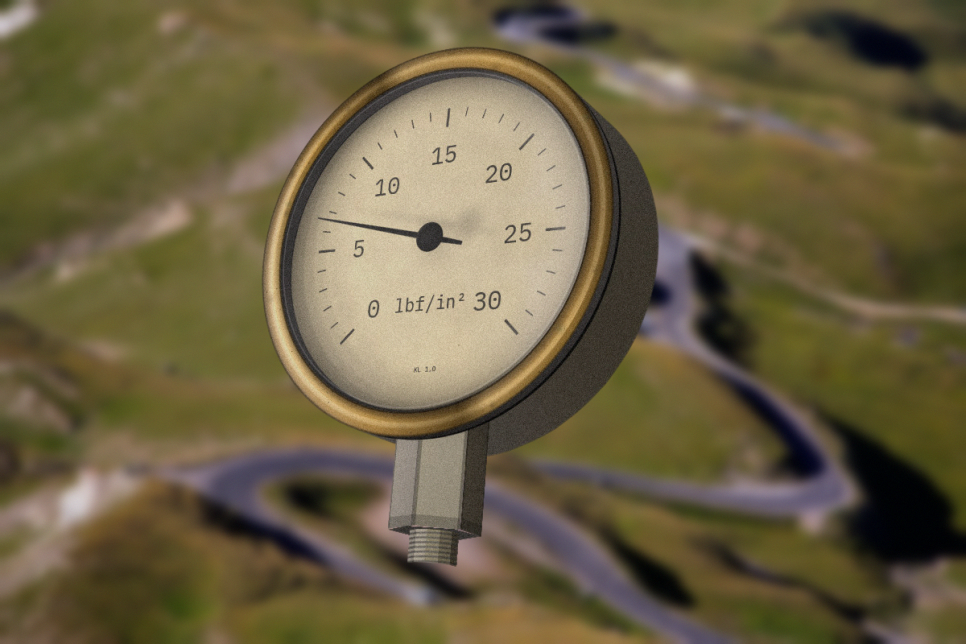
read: 6.5 psi
